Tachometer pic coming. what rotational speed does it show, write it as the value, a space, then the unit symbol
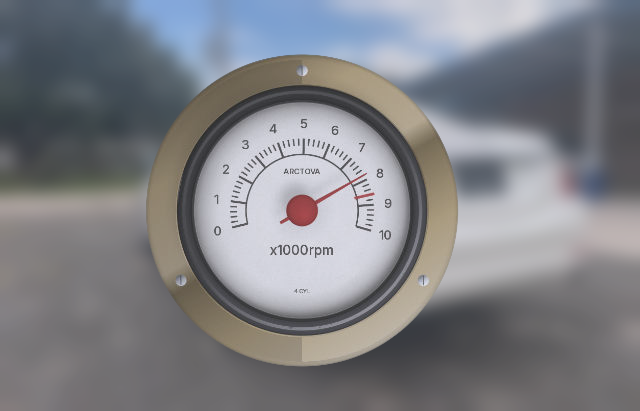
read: 7800 rpm
